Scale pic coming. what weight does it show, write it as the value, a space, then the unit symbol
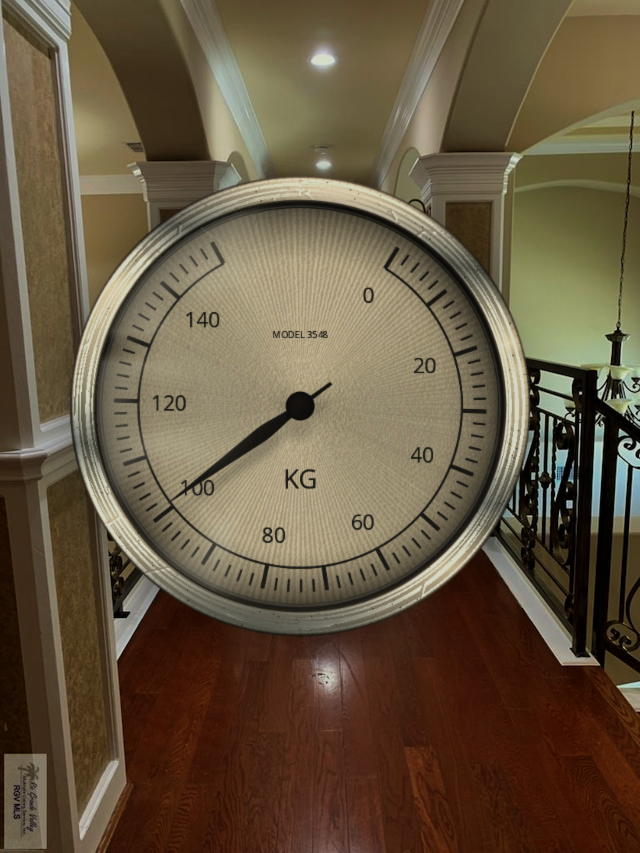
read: 101 kg
